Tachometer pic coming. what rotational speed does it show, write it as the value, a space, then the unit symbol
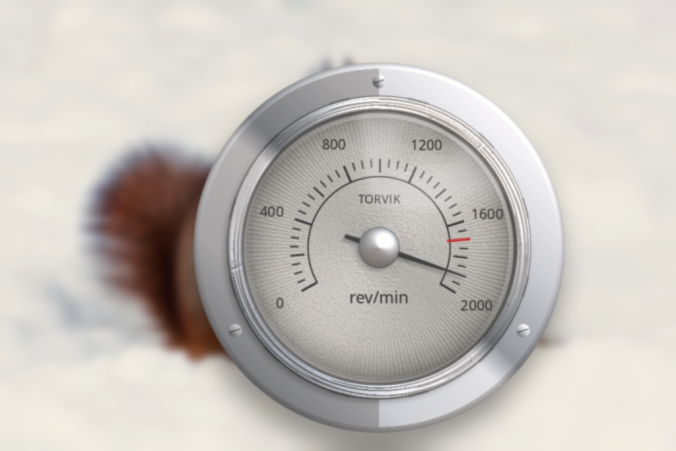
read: 1900 rpm
